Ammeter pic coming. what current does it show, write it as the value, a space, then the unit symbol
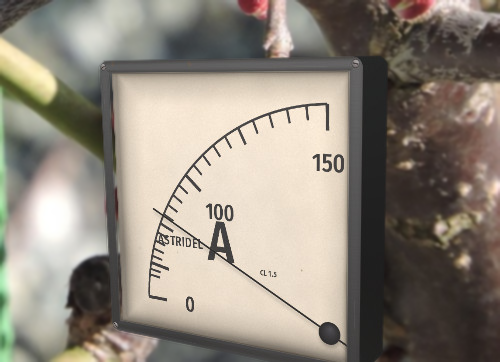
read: 80 A
